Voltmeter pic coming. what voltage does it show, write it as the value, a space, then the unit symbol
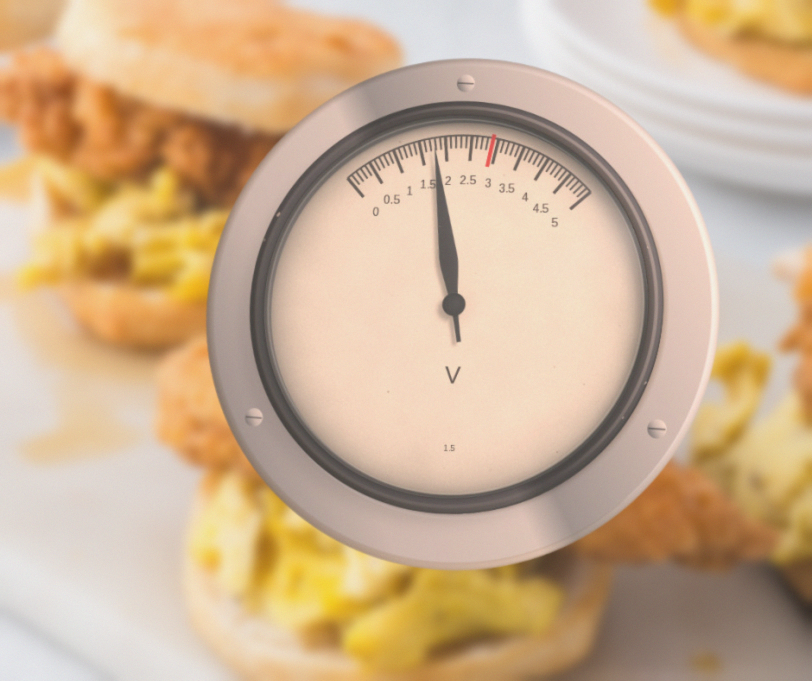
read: 1.8 V
